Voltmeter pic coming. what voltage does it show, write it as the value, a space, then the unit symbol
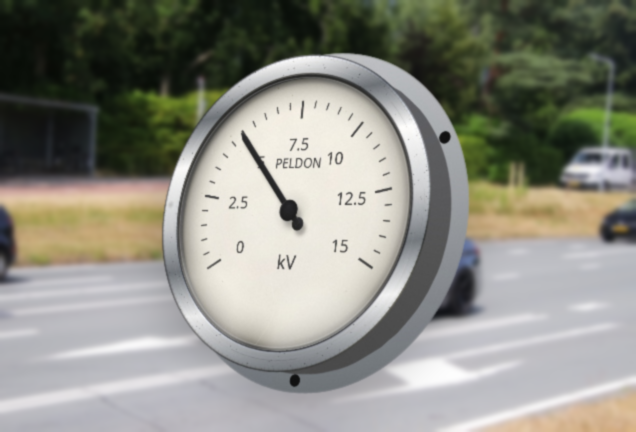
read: 5 kV
